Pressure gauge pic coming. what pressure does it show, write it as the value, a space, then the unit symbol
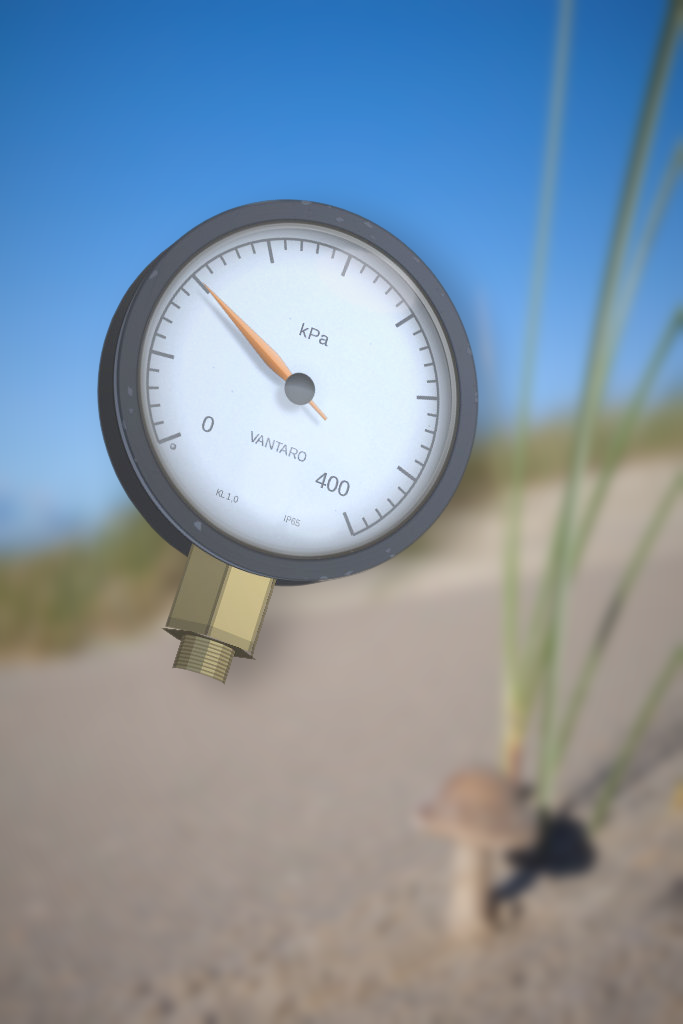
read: 100 kPa
